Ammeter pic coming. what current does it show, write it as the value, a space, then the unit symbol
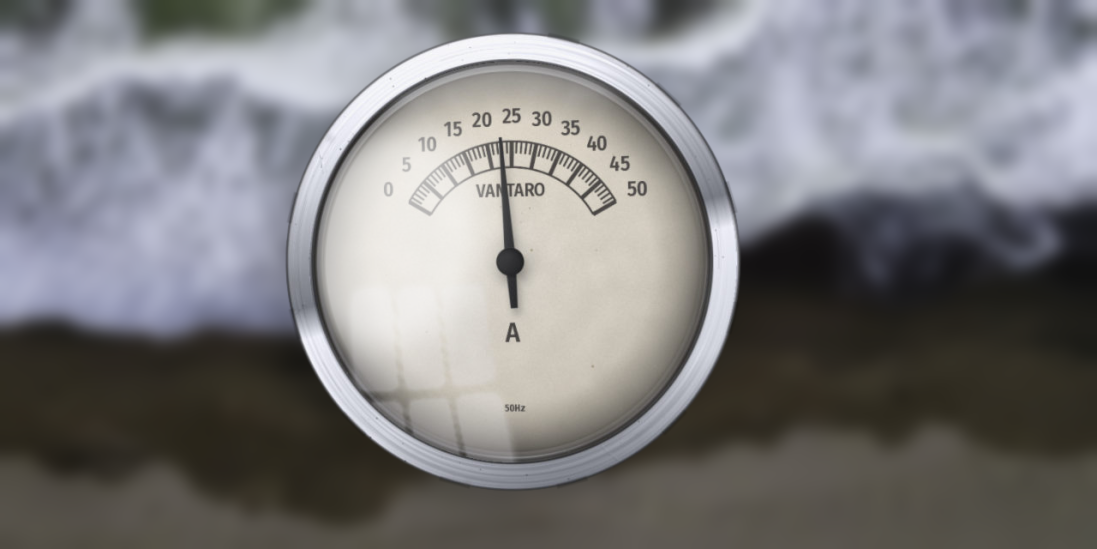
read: 23 A
